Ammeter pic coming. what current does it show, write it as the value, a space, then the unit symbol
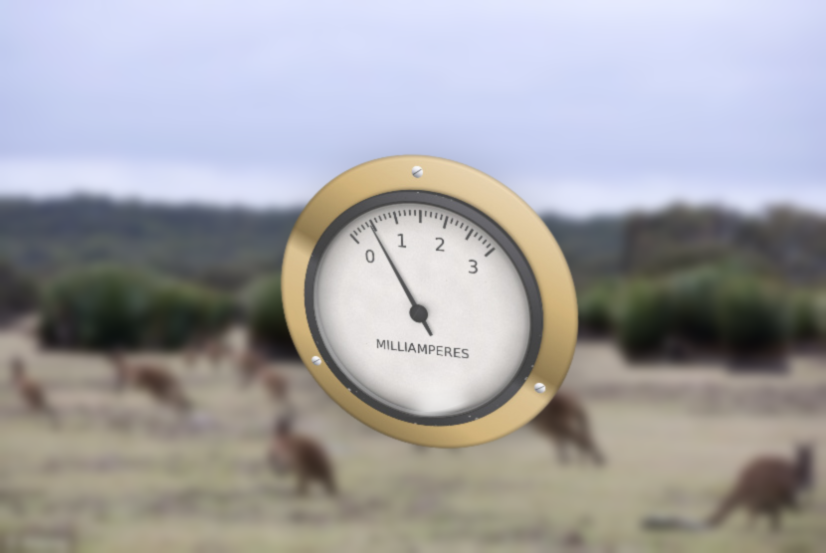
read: 0.5 mA
